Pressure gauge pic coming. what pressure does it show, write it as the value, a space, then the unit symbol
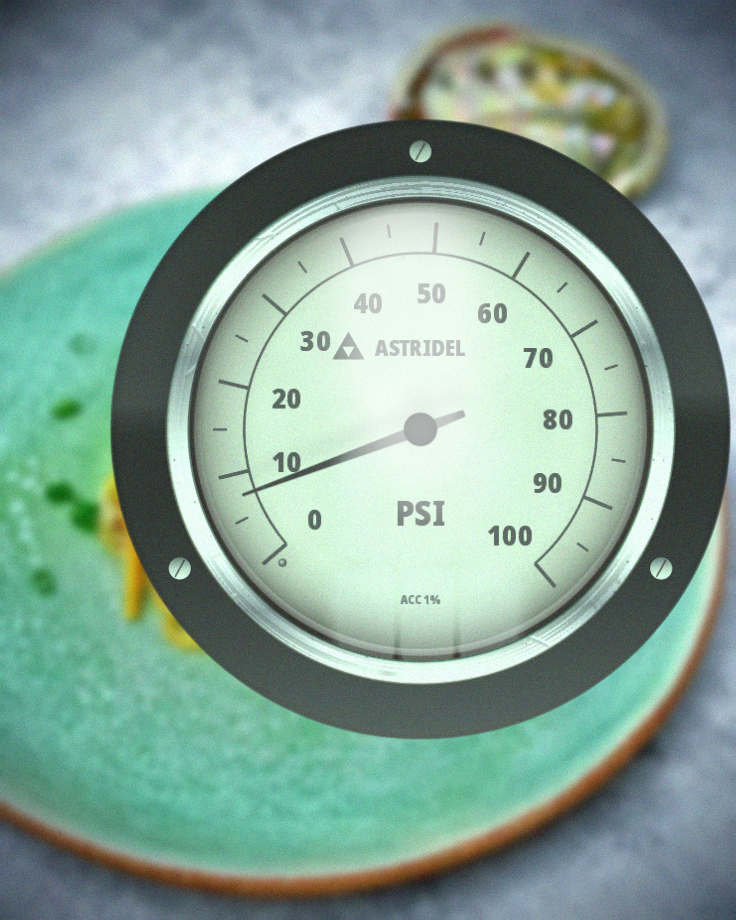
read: 7.5 psi
